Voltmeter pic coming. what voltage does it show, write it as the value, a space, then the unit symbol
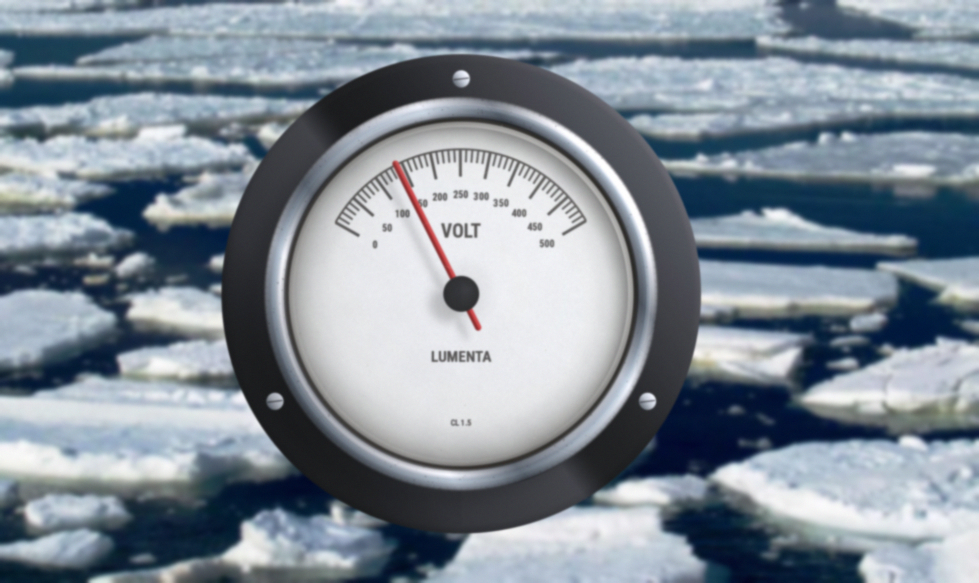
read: 140 V
